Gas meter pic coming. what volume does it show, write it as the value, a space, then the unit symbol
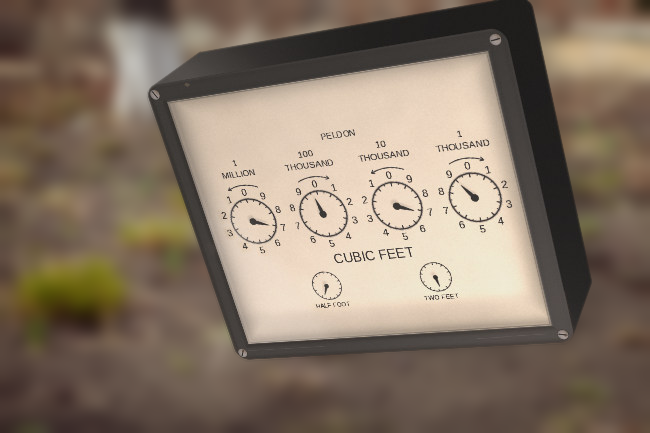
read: 696900 ft³
